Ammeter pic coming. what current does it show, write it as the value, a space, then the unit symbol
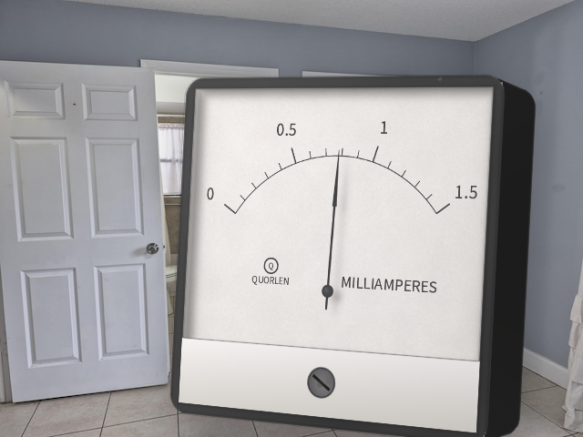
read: 0.8 mA
